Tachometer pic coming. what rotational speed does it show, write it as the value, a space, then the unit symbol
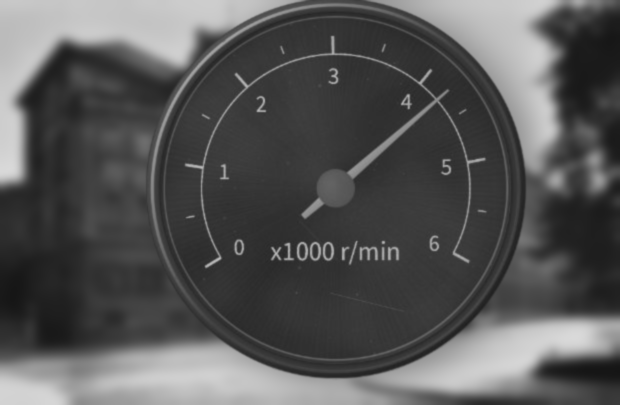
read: 4250 rpm
